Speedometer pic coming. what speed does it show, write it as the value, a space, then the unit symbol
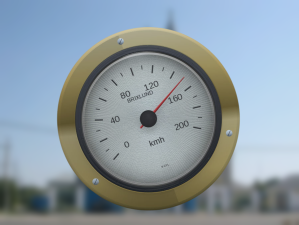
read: 150 km/h
